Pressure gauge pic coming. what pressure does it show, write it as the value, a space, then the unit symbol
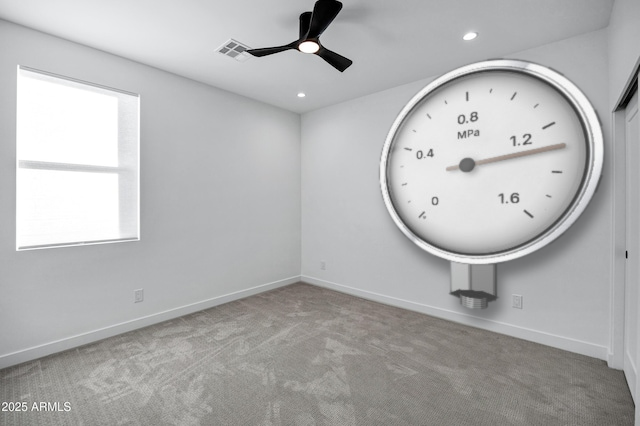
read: 1.3 MPa
